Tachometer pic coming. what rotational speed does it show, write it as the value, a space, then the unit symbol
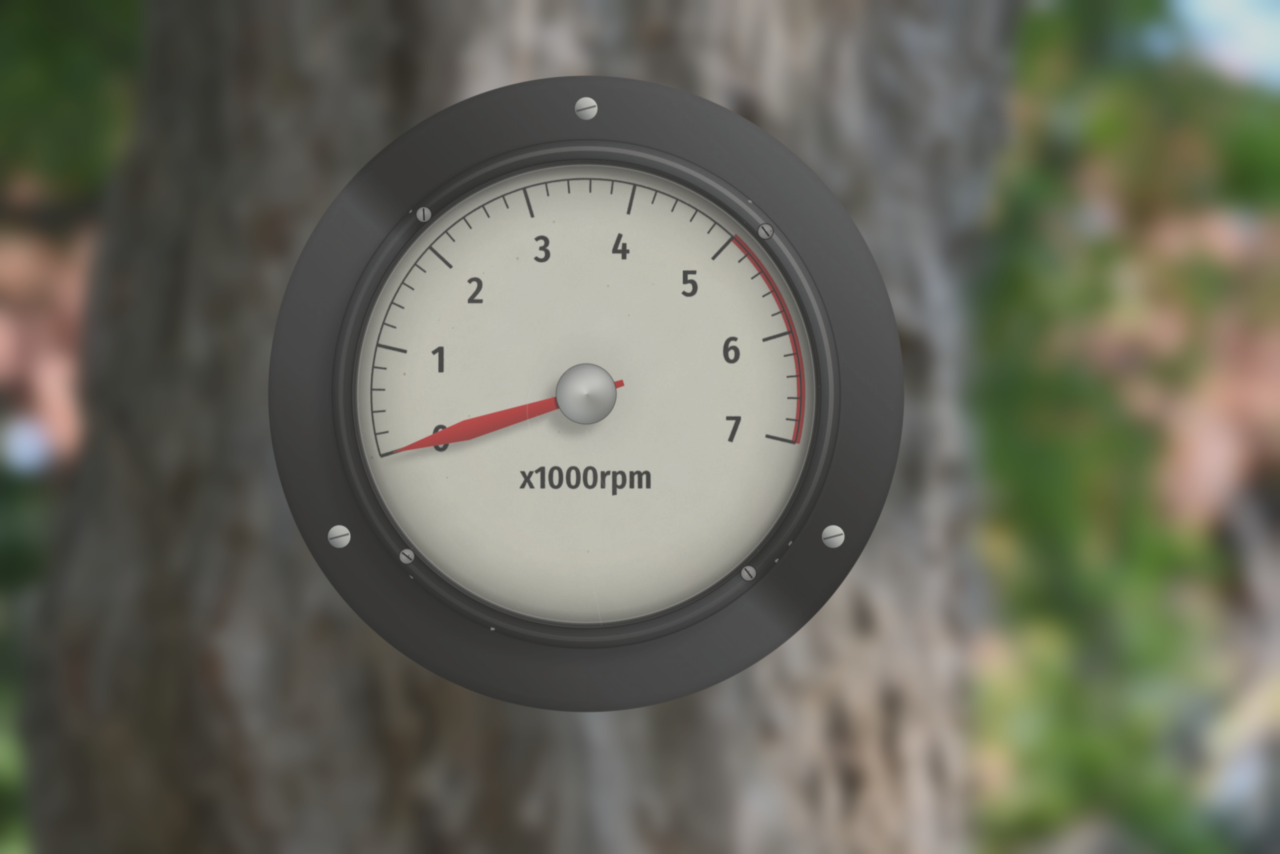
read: 0 rpm
